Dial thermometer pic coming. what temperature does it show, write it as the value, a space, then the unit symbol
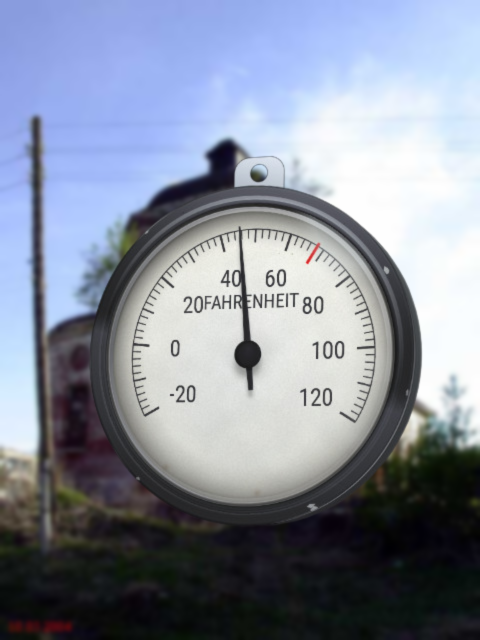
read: 46 °F
